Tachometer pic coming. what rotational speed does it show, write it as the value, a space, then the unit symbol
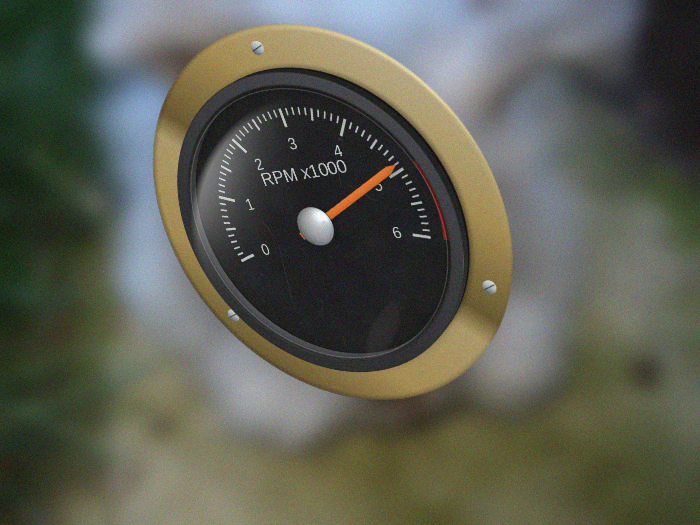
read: 4900 rpm
